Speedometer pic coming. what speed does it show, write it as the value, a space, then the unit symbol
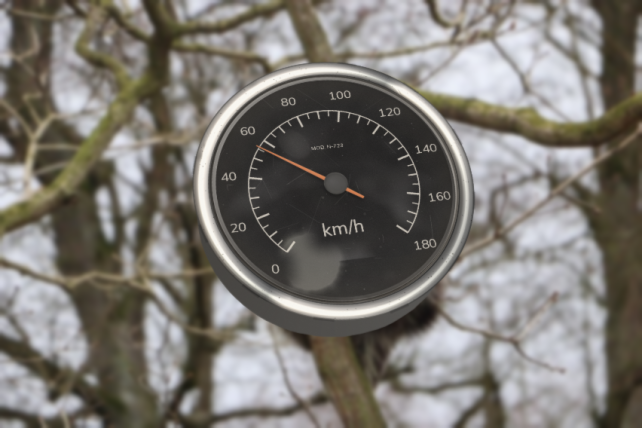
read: 55 km/h
